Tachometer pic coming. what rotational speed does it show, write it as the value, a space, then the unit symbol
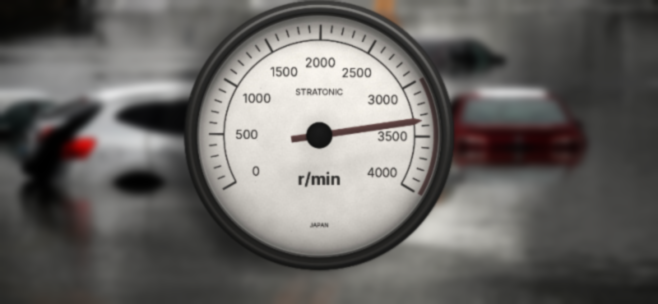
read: 3350 rpm
